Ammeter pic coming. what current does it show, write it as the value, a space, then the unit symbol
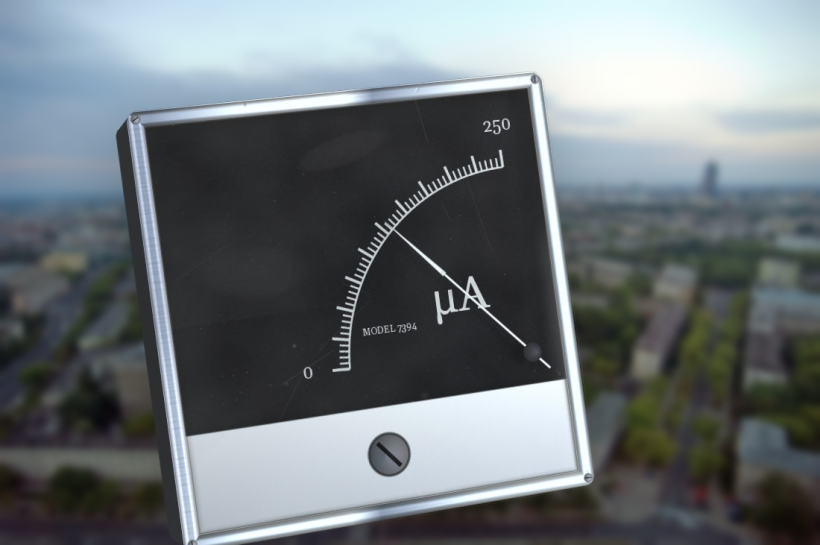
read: 130 µA
